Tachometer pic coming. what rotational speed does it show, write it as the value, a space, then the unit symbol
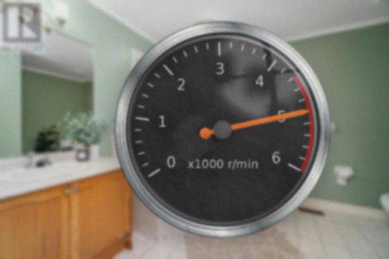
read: 5000 rpm
